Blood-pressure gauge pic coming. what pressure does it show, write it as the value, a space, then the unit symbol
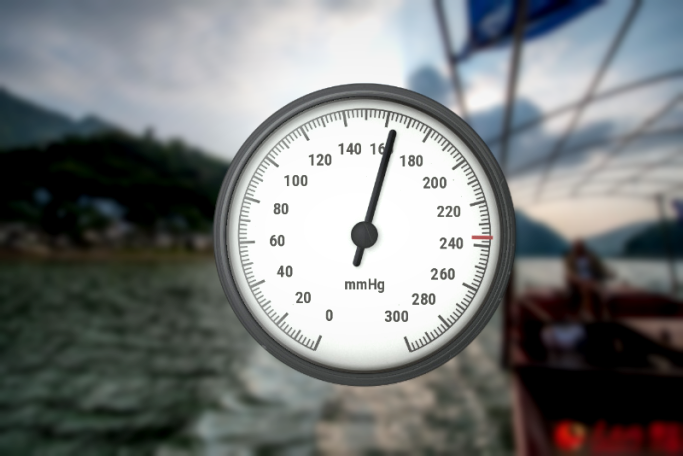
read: 164 mmHg
